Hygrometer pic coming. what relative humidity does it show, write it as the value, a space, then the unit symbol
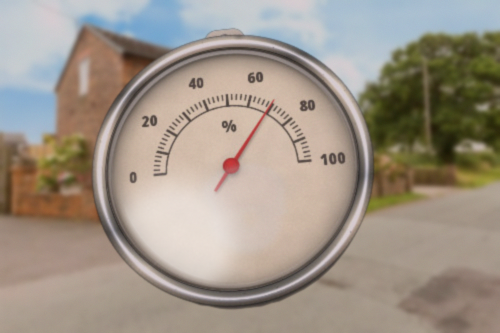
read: 70 %
